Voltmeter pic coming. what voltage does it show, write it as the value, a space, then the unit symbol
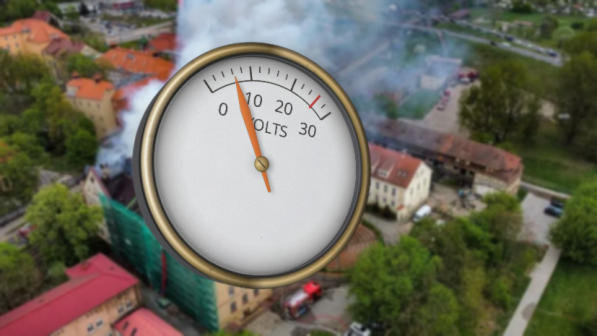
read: 6 V
